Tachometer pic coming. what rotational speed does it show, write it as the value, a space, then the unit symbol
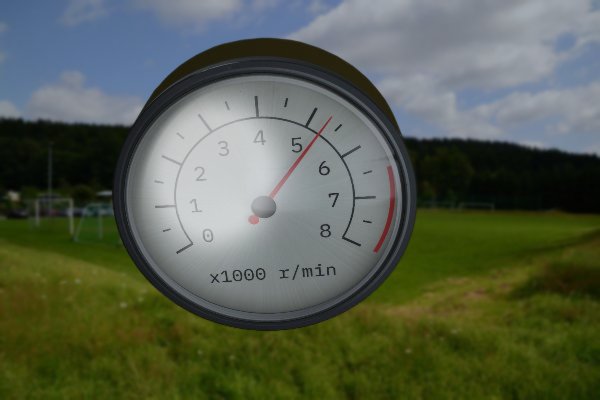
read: 5250 rpm
